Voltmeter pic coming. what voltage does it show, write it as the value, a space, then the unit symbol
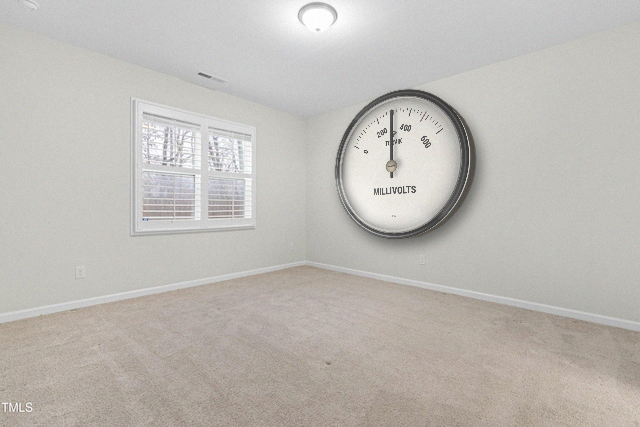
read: 300 mV
